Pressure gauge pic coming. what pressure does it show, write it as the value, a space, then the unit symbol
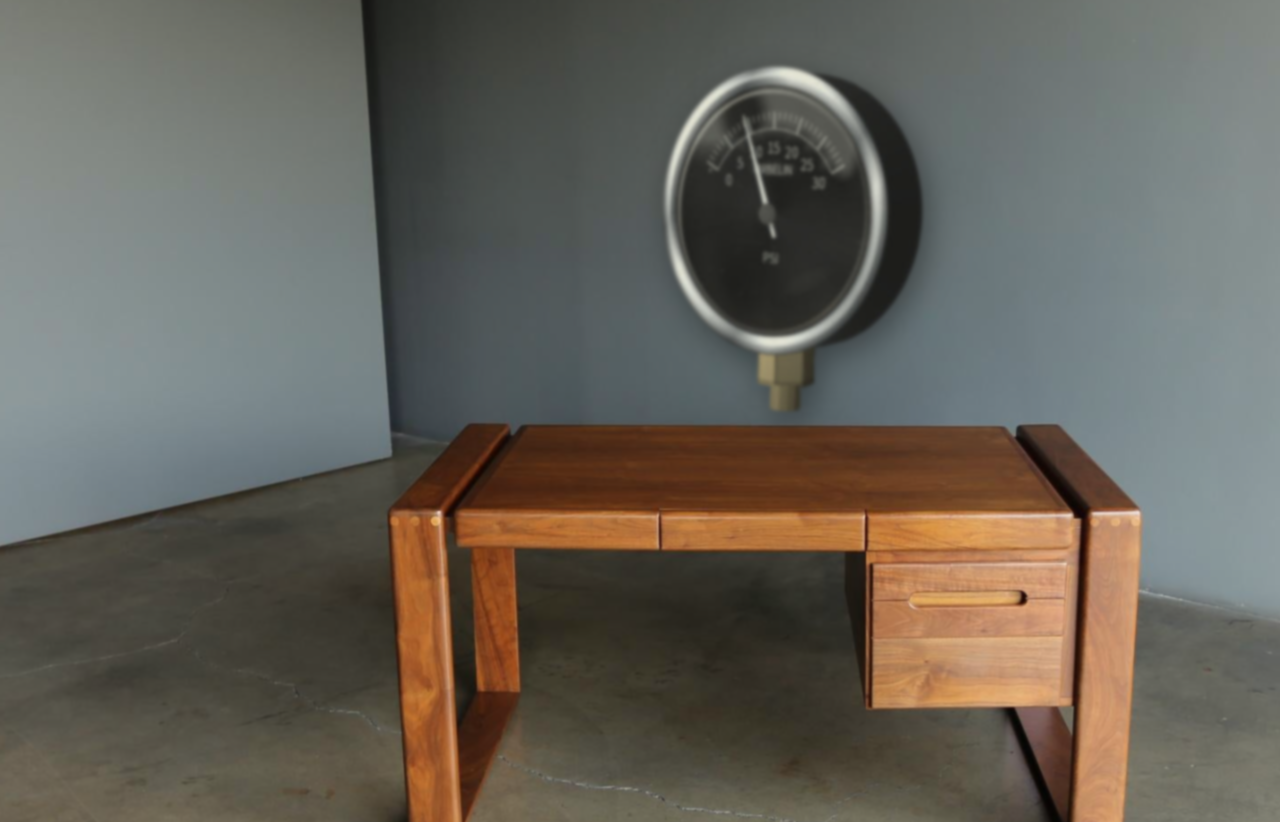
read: 10 psi
